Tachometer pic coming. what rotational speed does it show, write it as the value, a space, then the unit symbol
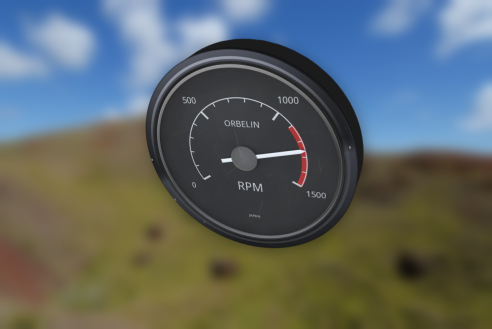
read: 1250 rpm
